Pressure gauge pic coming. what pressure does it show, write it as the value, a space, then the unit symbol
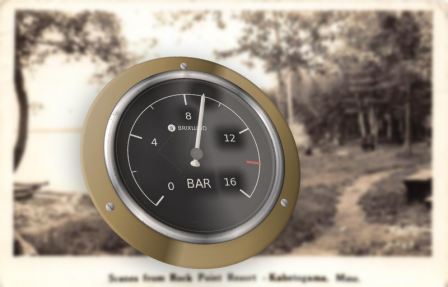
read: 9 bar
